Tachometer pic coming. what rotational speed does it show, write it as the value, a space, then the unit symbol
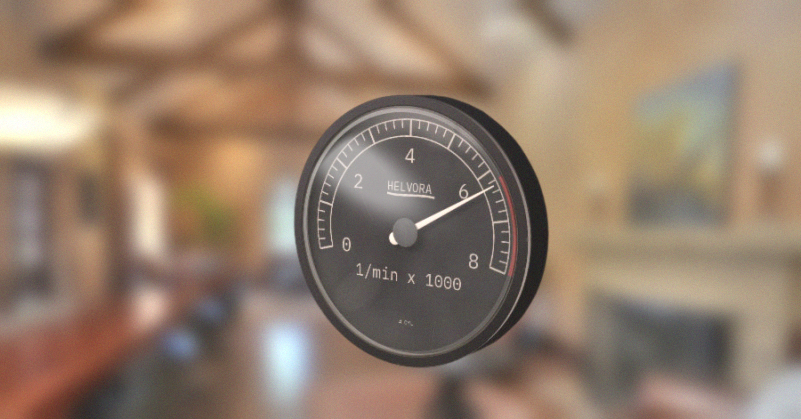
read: 6300 rpm
